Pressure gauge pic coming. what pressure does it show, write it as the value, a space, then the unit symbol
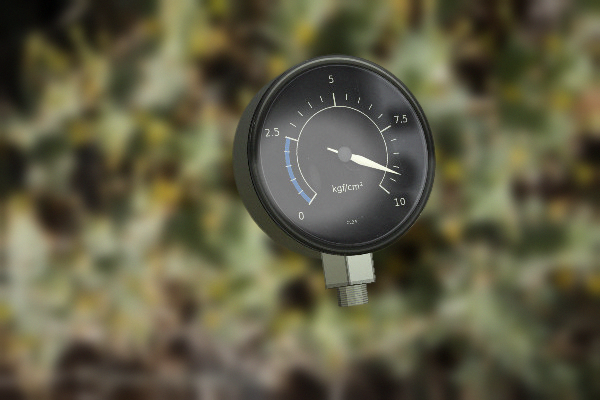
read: 9.25 kg/cm²
